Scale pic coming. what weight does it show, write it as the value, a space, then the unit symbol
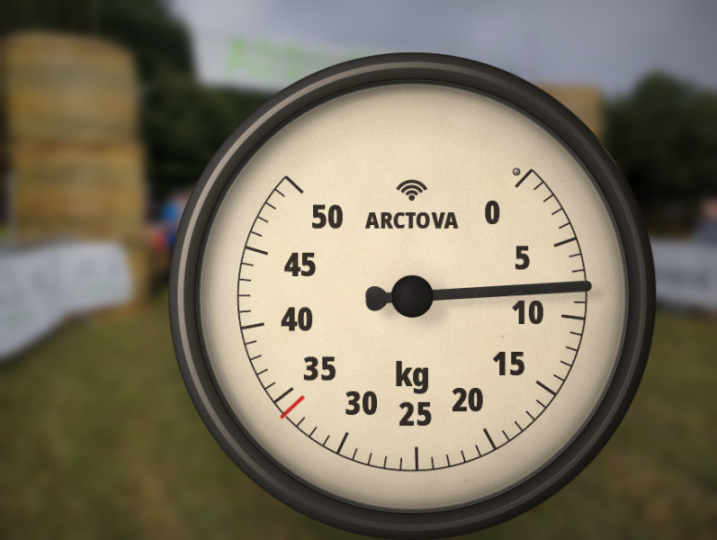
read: 8 kg
